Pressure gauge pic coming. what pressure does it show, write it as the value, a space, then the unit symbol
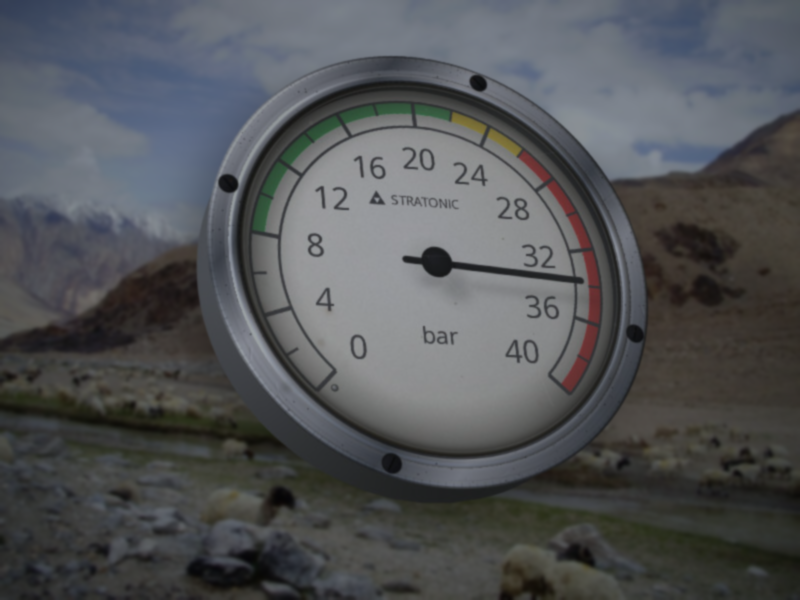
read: 34 bar
